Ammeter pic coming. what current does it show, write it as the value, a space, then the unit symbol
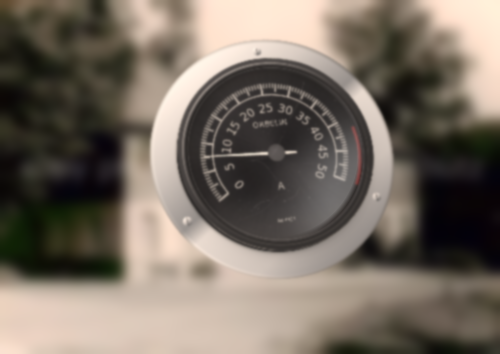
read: 7.5 A
